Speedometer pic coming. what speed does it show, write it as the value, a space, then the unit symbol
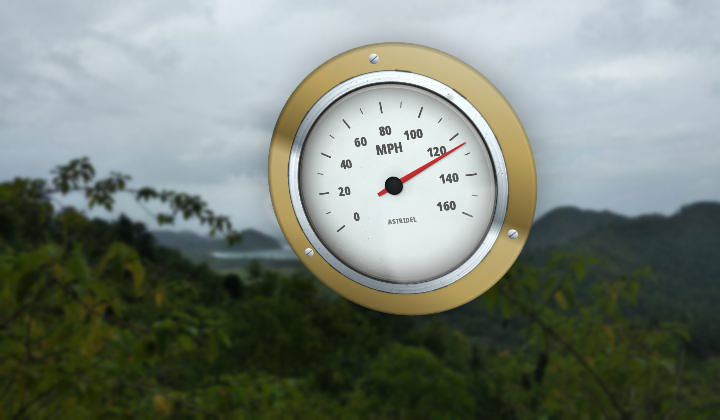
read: 125 mph
